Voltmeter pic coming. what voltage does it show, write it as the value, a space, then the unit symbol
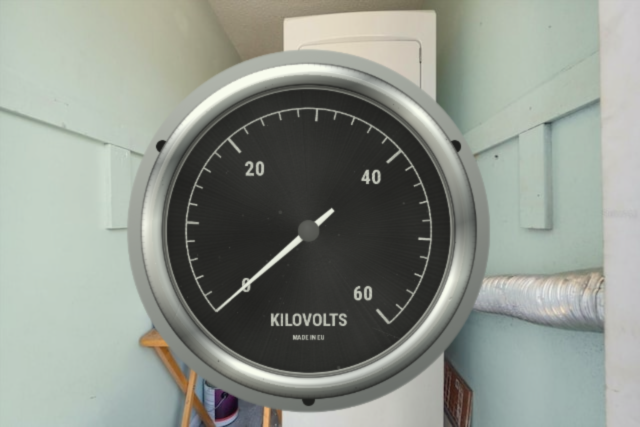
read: 0 kV
